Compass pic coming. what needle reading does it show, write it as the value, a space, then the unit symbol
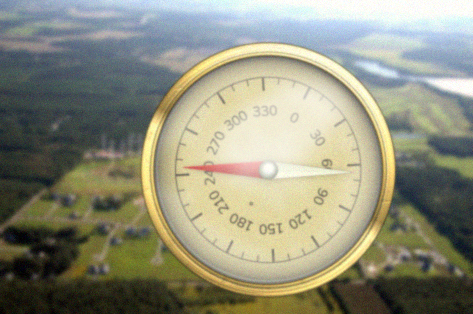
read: 245 °
